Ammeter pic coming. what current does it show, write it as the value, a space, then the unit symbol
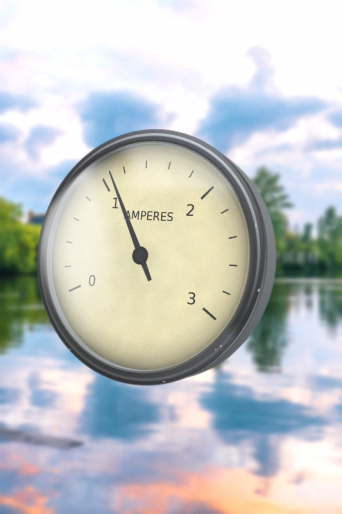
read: 1.1 A
